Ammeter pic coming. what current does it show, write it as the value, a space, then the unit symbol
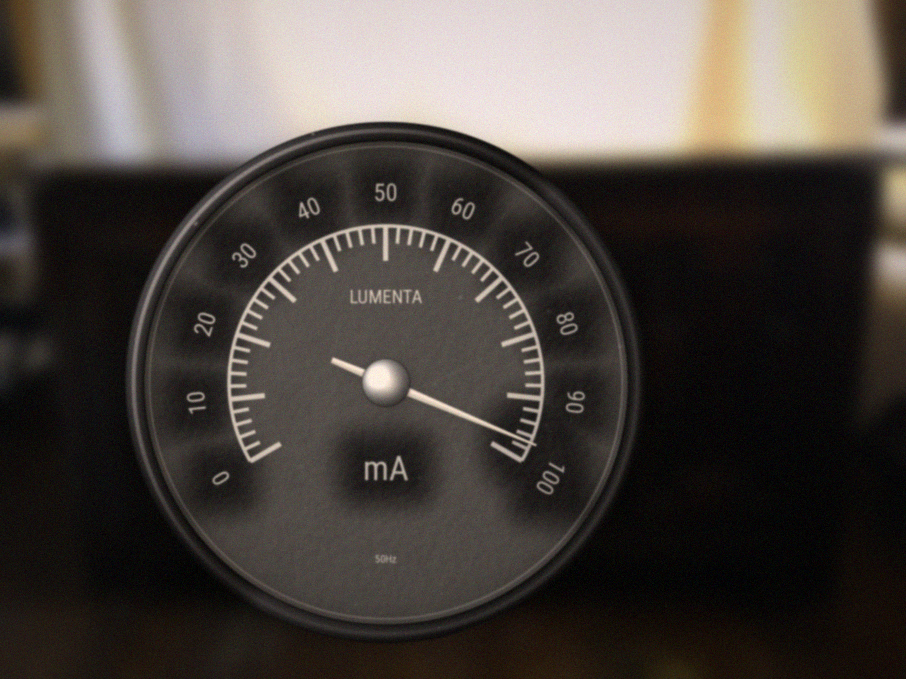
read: 97 mA
